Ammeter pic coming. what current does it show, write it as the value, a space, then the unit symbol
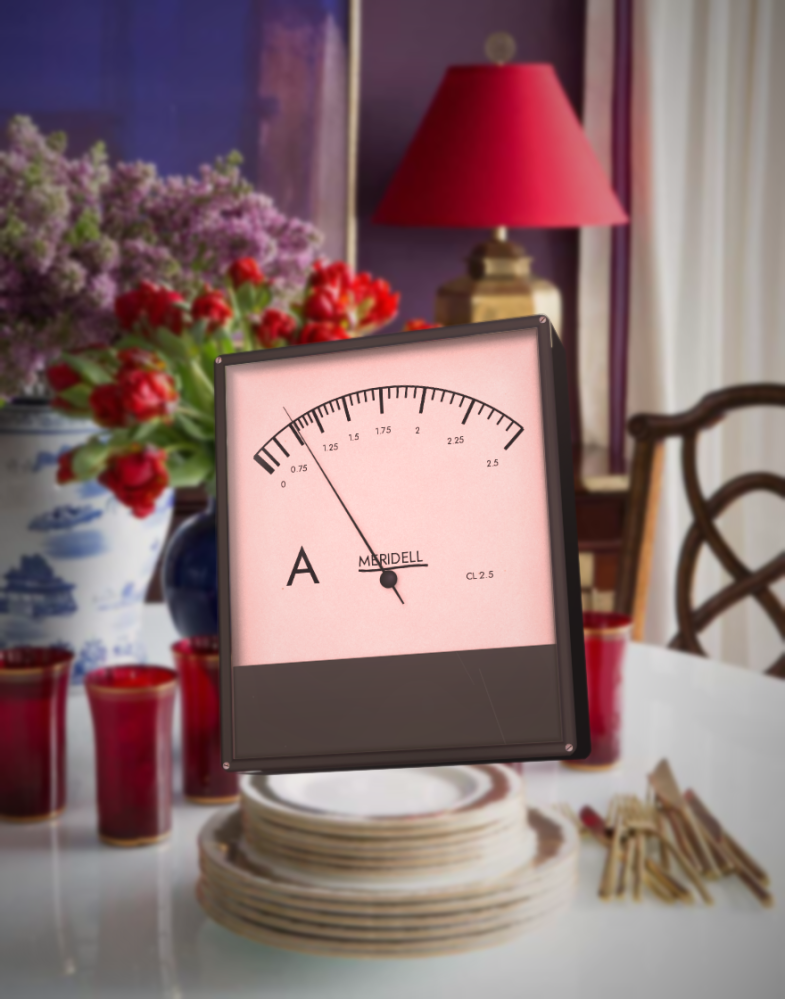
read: 1.05 A
